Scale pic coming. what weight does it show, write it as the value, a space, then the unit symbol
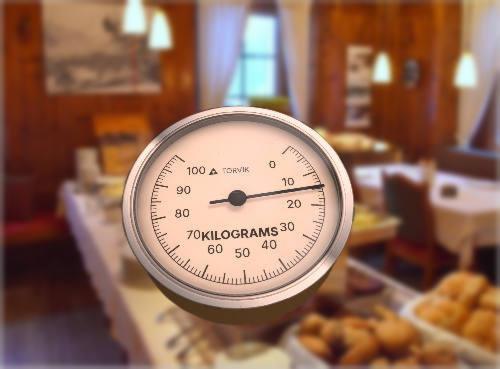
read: 15 kg
